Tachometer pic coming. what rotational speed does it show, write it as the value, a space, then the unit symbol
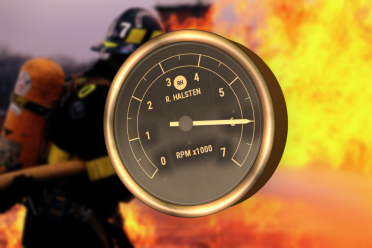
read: 6000 rpm
